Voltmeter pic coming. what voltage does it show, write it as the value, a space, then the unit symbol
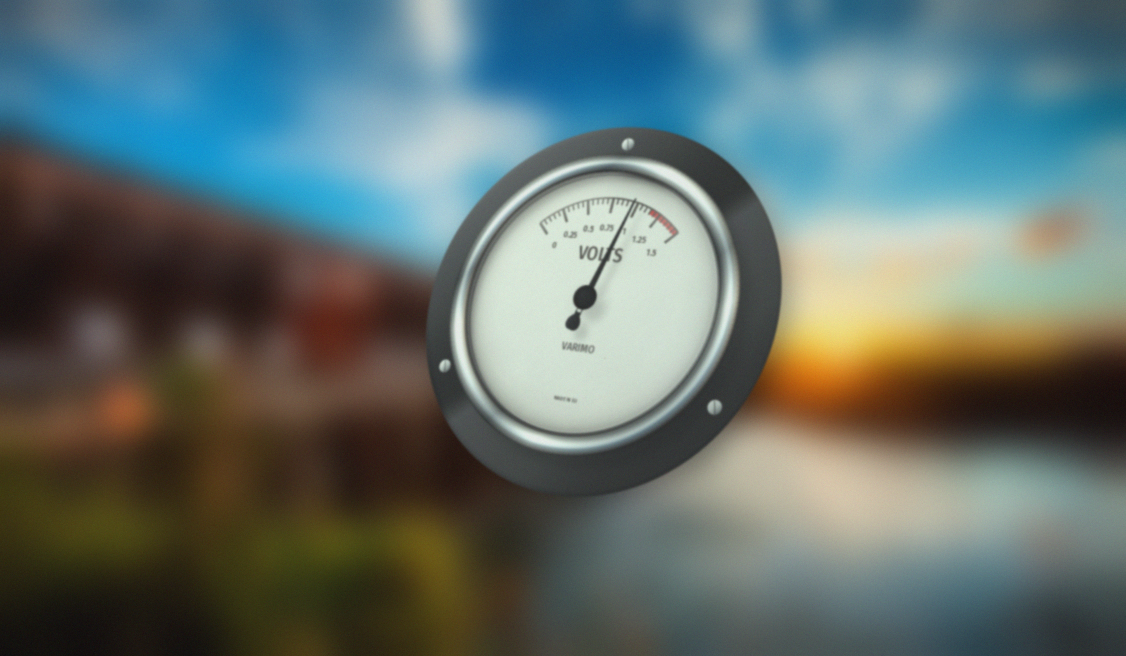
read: 1 V
